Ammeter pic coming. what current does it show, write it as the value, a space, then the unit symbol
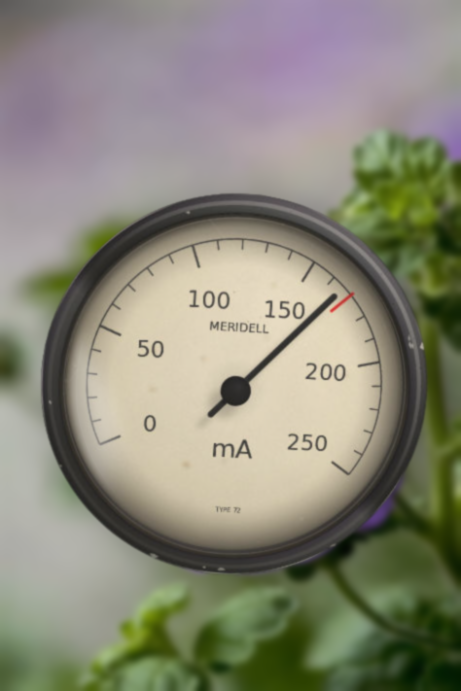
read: 165 mA
